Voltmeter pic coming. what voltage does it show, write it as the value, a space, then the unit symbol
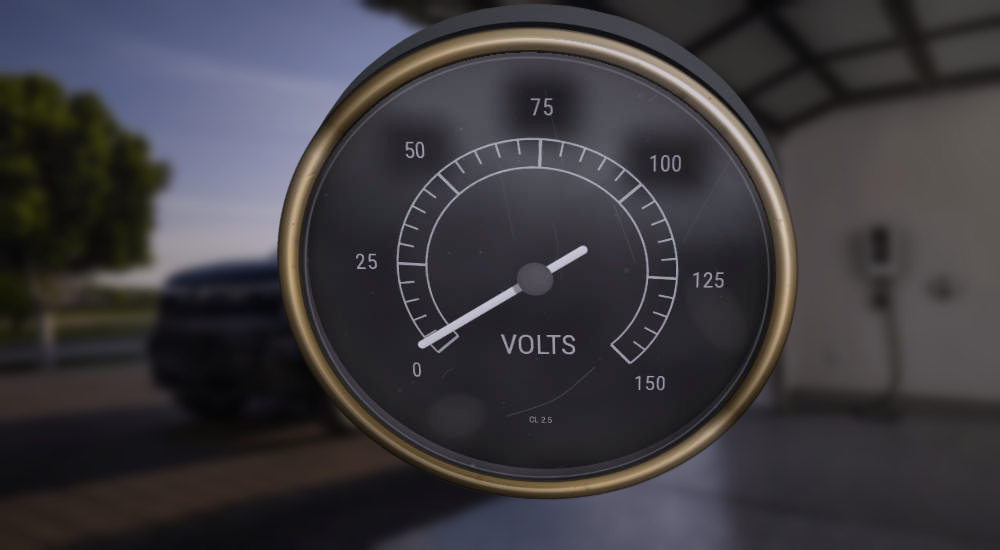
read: 5 V
